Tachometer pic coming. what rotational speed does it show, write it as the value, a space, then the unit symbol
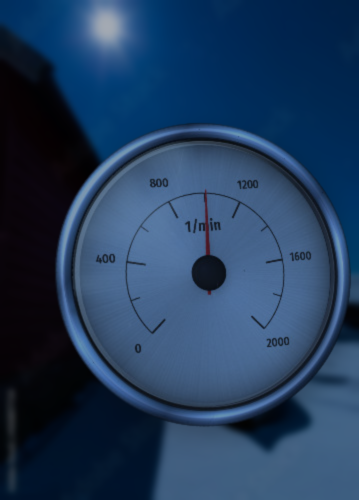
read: 1000 rpm
